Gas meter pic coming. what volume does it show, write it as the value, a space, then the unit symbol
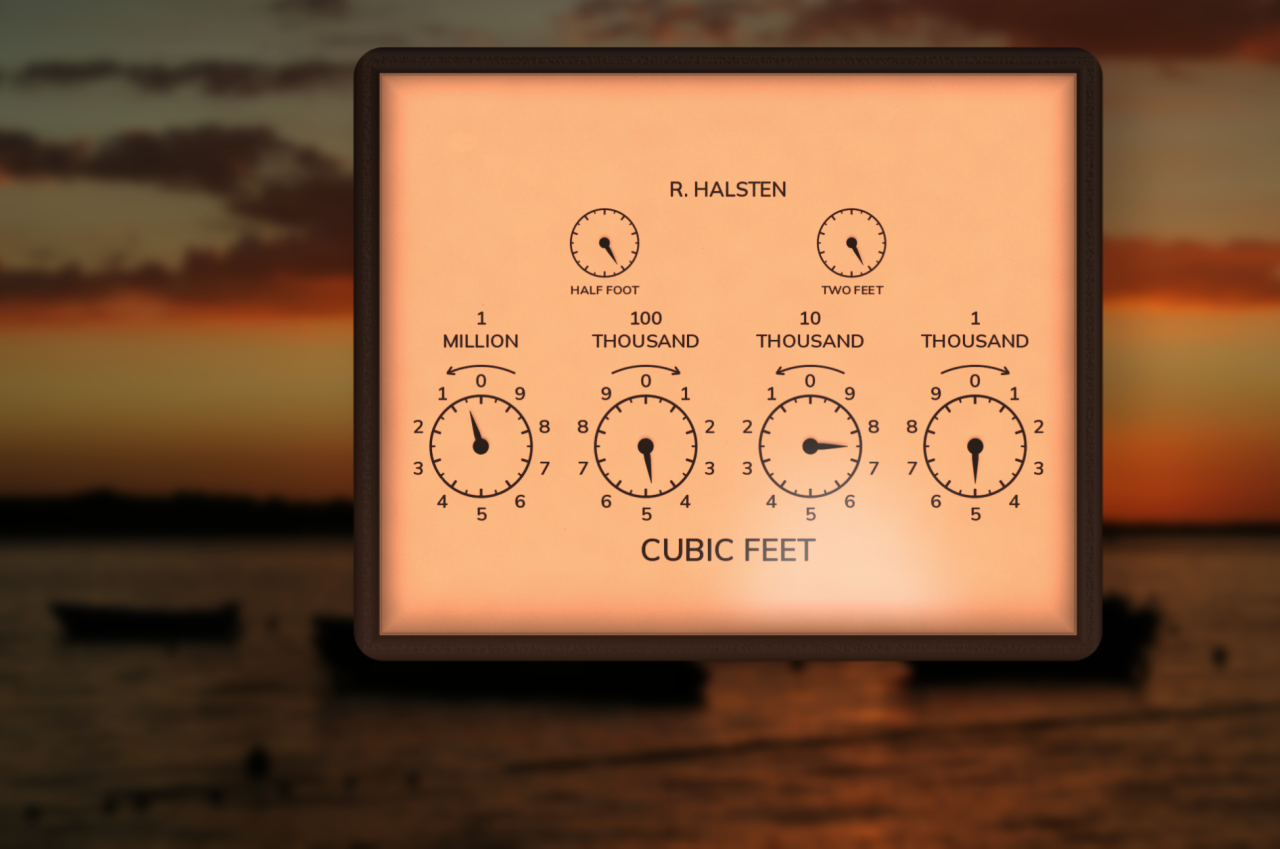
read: 47500 ft³
